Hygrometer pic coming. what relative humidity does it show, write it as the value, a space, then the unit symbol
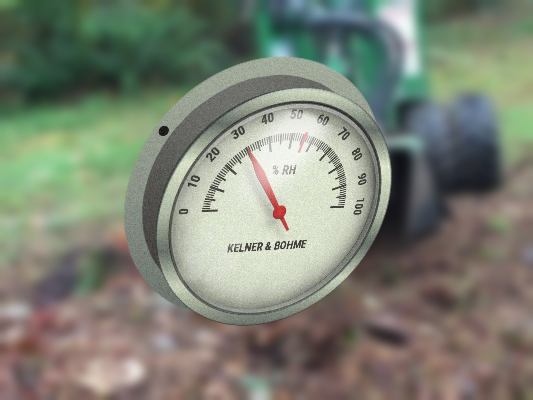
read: 30 %
